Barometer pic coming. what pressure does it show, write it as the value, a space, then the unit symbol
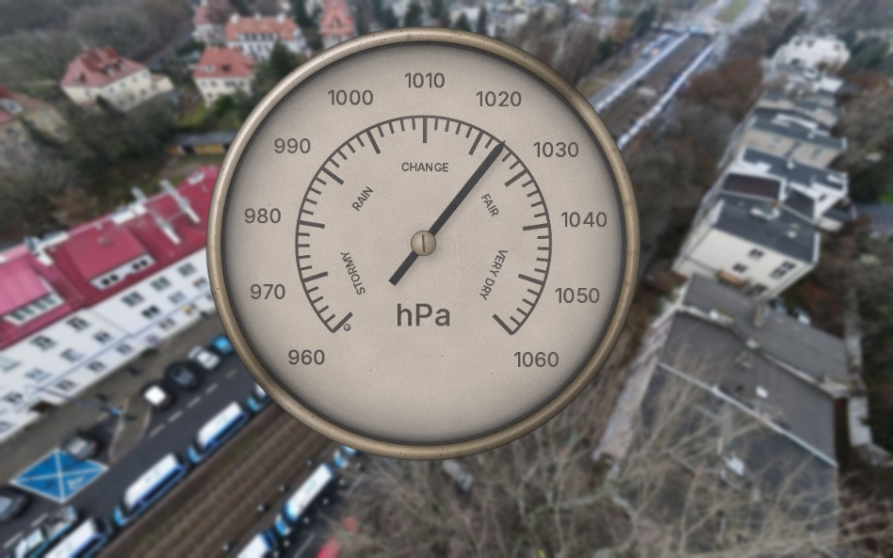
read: 1024 hPa
